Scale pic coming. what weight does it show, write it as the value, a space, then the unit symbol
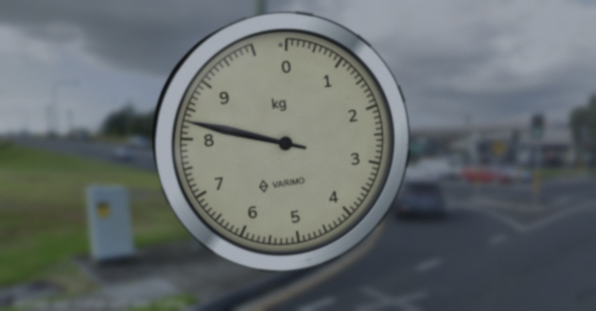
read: 8.3 kg
